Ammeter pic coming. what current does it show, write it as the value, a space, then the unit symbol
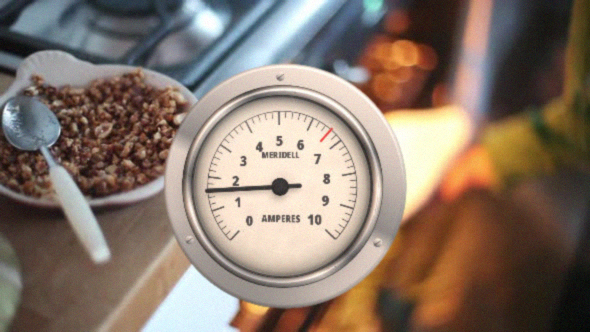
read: 1.6 A
